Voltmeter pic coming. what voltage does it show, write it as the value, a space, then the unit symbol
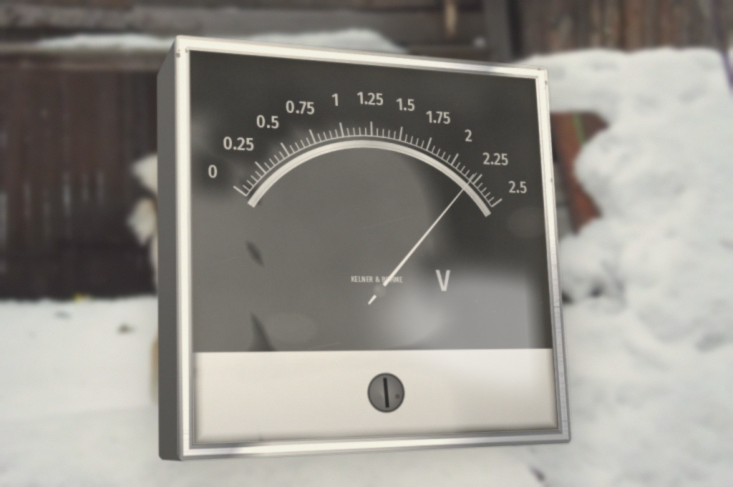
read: 2.2 V
